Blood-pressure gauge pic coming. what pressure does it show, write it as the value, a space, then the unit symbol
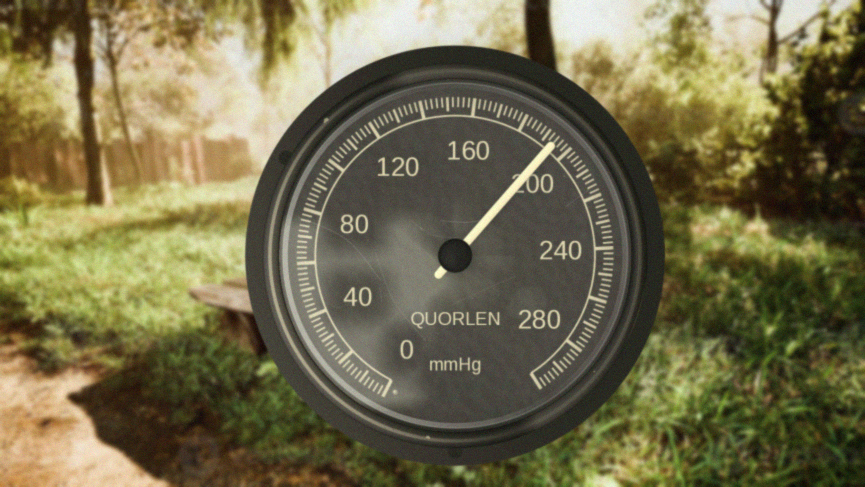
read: 194 mmHg
